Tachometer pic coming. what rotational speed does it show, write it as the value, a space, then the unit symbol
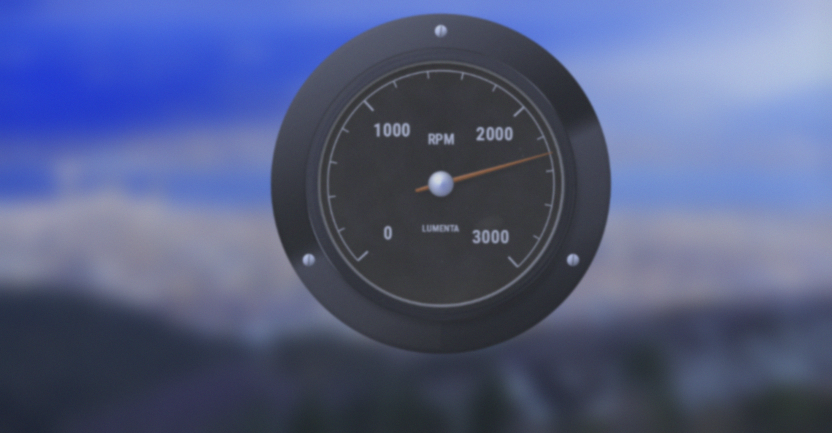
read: 2300 rpm
